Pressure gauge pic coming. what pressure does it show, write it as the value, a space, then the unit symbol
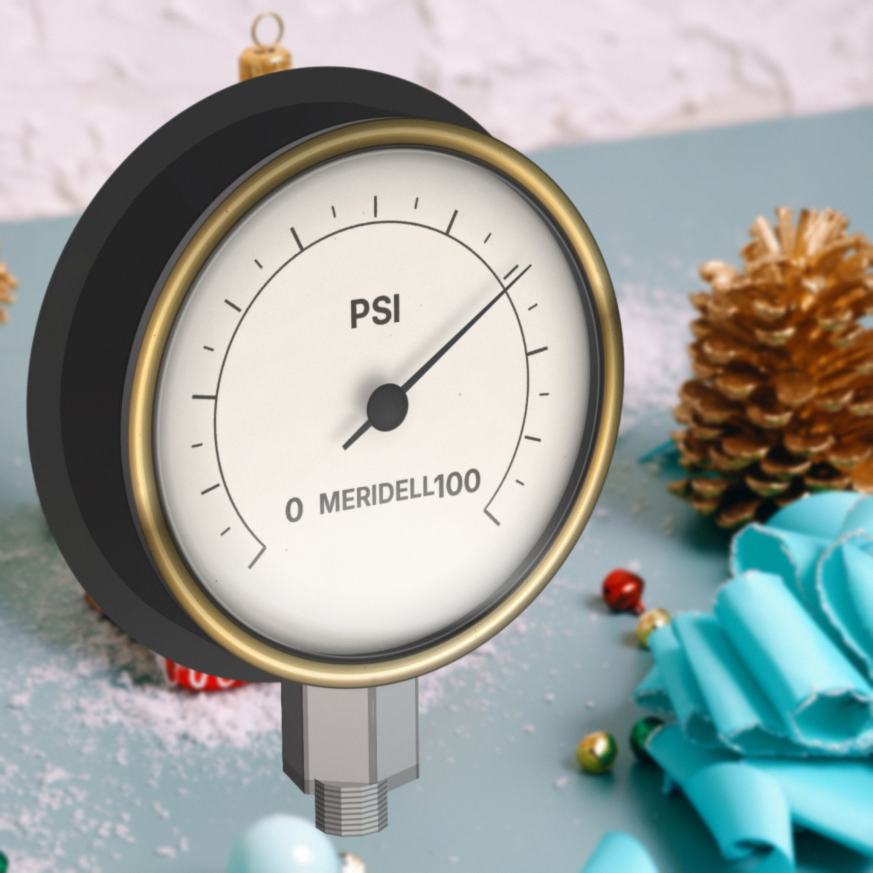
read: 70 psi
